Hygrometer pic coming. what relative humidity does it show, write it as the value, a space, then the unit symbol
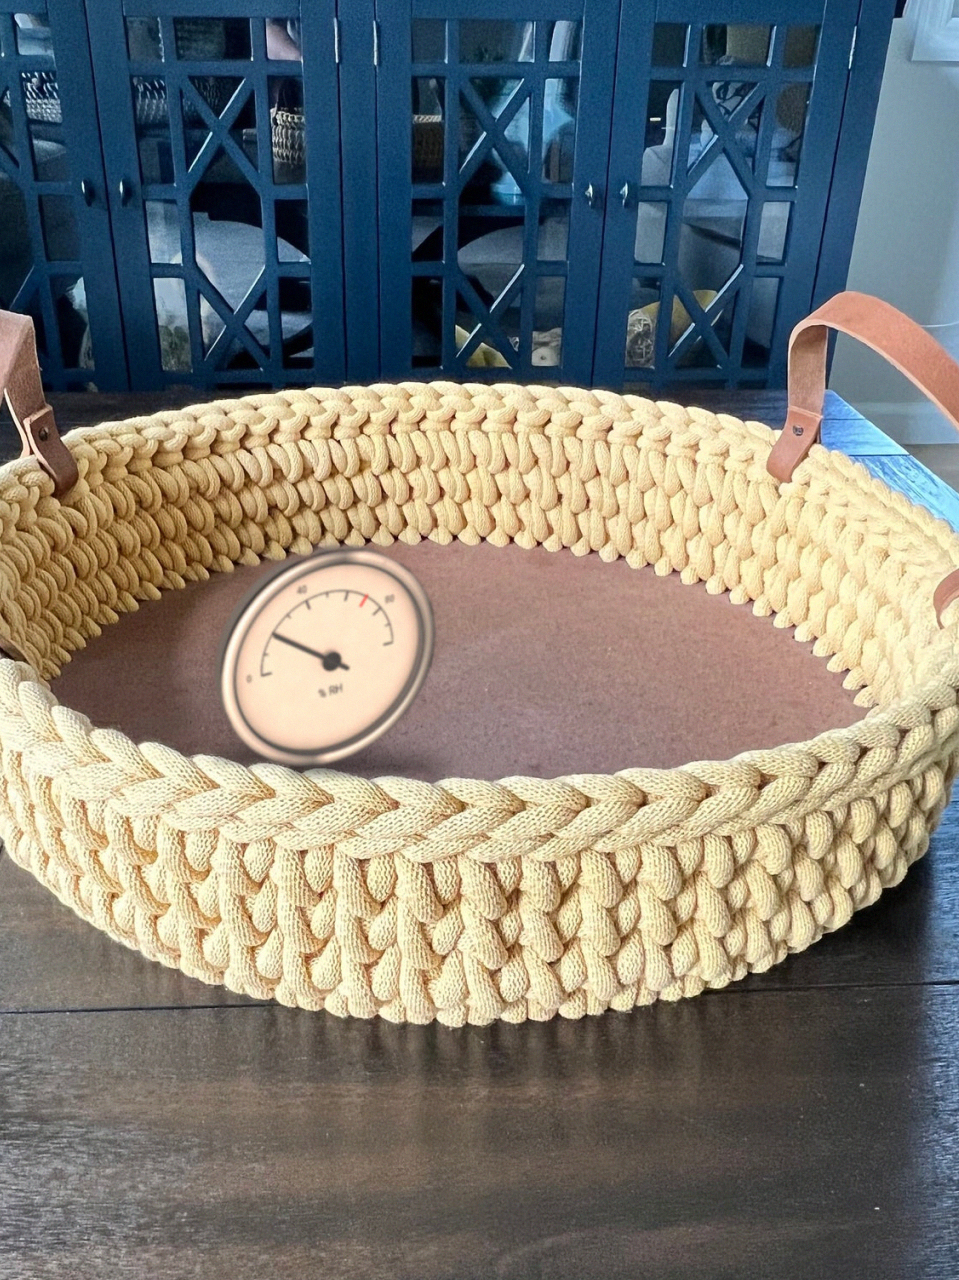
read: 20 %
